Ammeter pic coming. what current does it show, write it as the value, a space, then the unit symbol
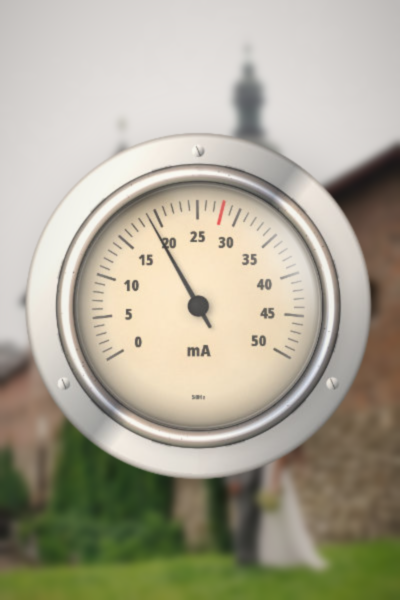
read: 19 mA
